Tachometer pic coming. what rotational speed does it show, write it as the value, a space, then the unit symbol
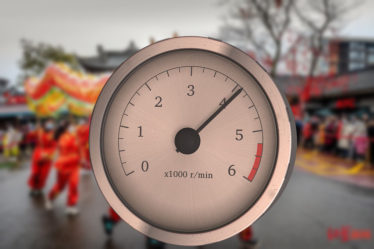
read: 4125 rpm
